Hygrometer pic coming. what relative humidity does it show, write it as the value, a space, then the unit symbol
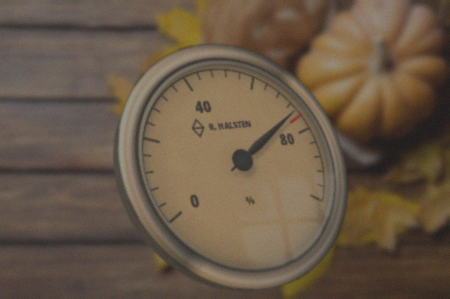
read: 74 %
